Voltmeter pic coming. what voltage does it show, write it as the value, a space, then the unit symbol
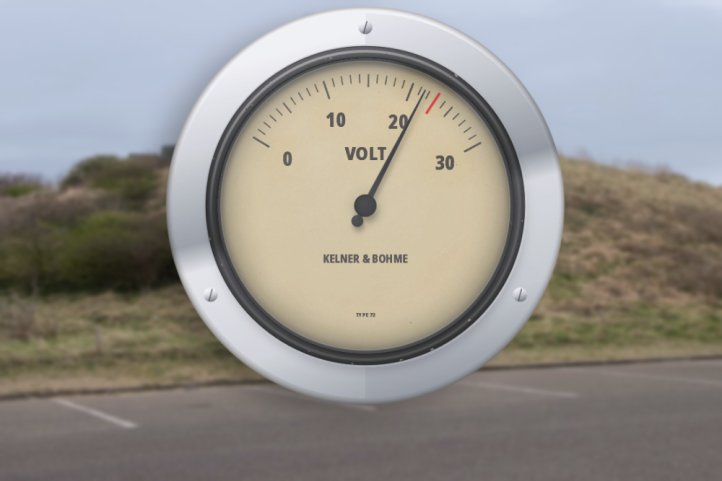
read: 21.5 V
